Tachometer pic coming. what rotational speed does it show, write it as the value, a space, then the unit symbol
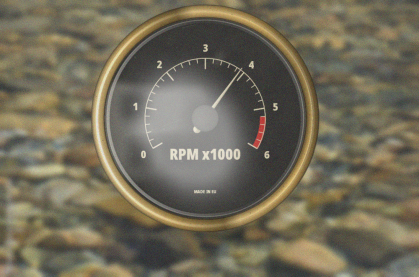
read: 3900 rpm
